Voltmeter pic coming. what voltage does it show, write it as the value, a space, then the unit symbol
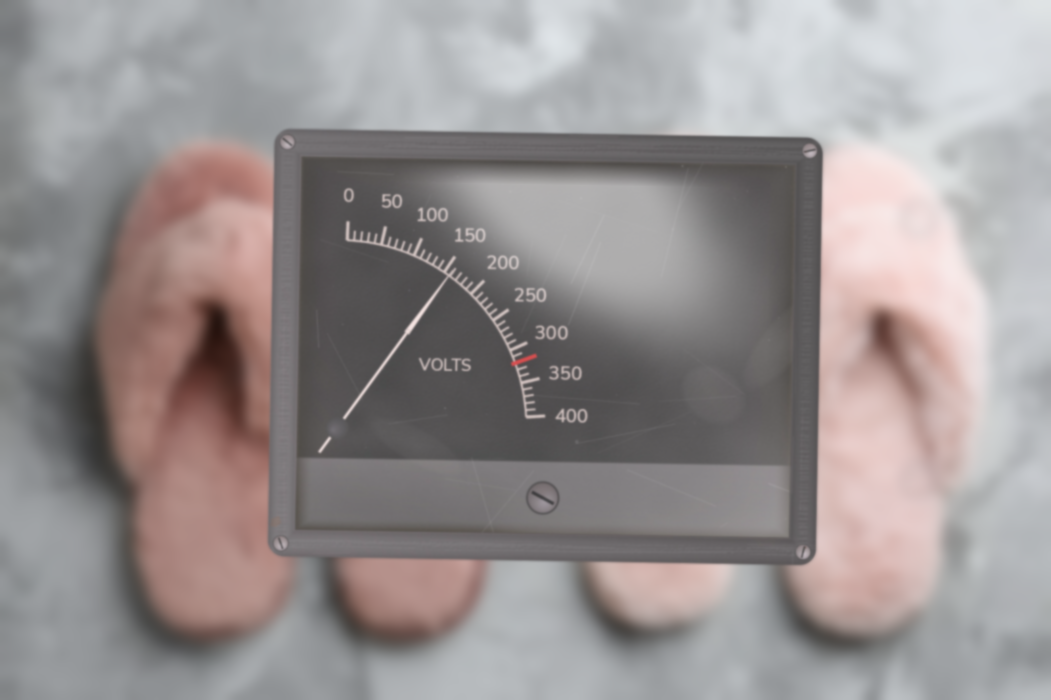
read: 160 V
